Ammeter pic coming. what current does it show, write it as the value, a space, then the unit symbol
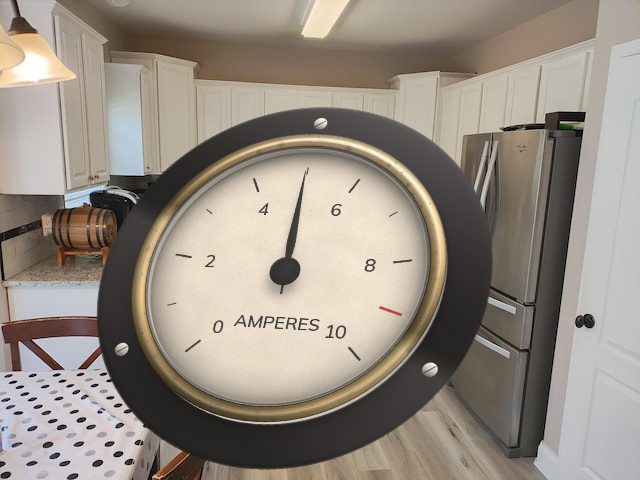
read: 5 A
